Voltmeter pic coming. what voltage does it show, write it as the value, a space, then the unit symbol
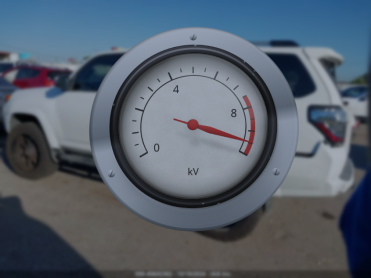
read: 9.5 kV
